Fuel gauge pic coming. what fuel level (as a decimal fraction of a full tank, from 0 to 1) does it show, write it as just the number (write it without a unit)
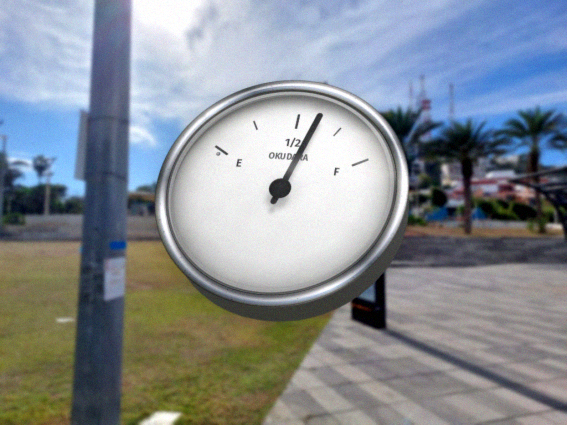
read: 0.625
